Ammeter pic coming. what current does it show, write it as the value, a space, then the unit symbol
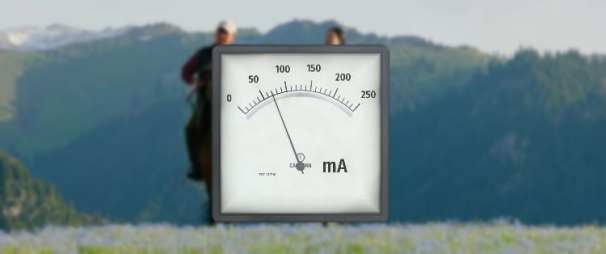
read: 70 mA
